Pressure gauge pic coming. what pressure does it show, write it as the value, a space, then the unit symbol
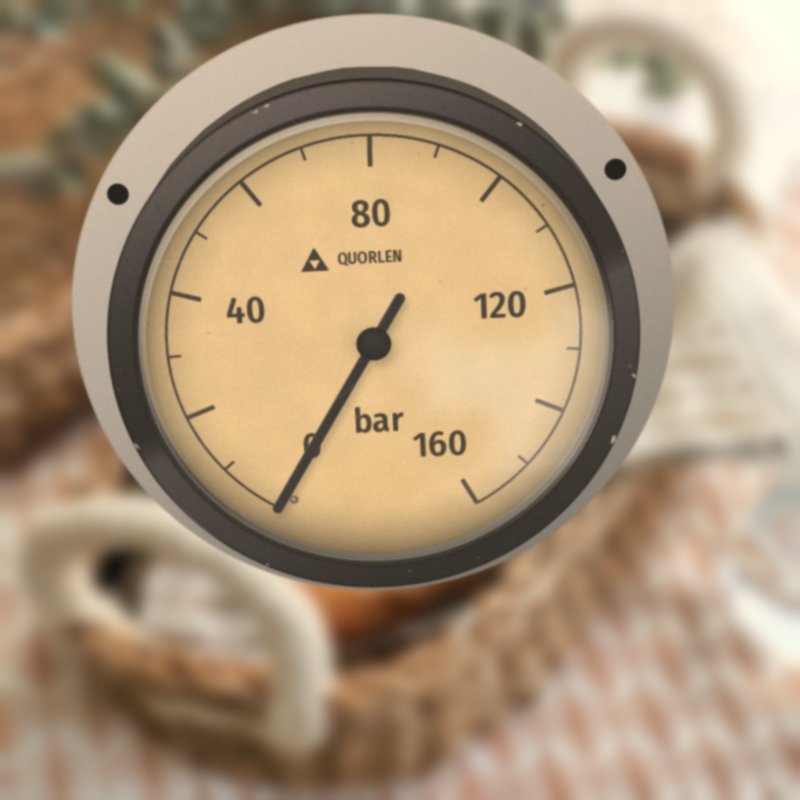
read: 0 bar
